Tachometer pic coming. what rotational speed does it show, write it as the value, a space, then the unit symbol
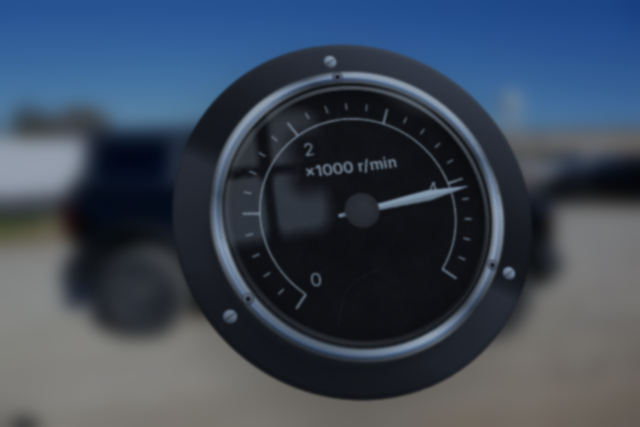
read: 4100 rpm
